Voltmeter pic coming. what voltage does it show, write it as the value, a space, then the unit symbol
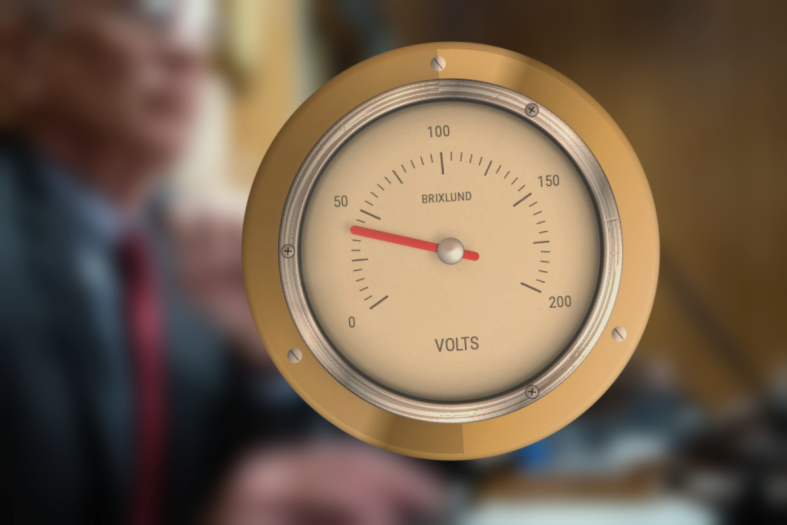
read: 40 V
